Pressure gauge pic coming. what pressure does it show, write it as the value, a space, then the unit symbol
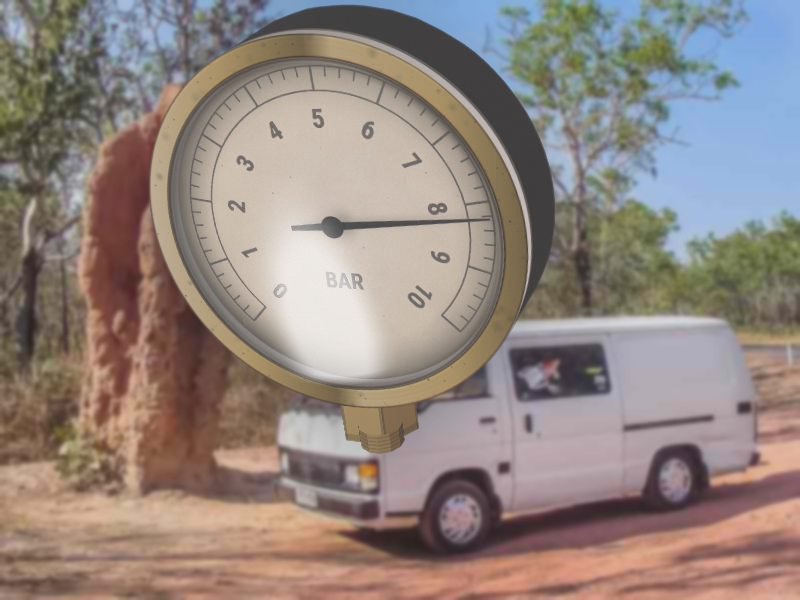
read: 8.2 bar
